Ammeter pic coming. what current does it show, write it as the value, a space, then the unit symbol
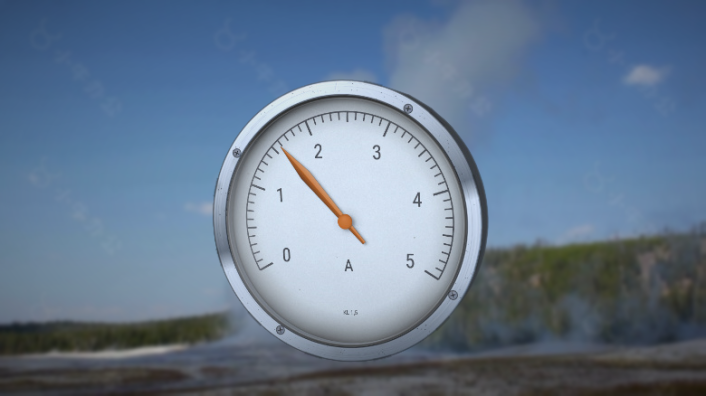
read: 1.6 A
